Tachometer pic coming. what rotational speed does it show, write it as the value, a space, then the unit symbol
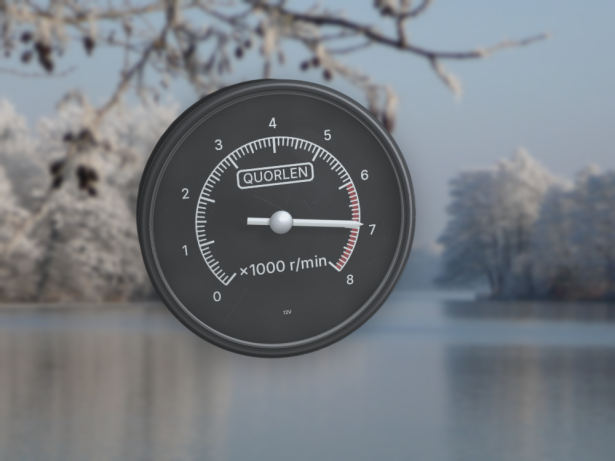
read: 6900 rpm
